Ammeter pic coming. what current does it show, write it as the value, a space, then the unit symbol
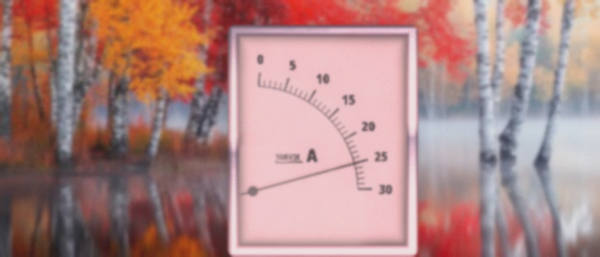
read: 25 A
